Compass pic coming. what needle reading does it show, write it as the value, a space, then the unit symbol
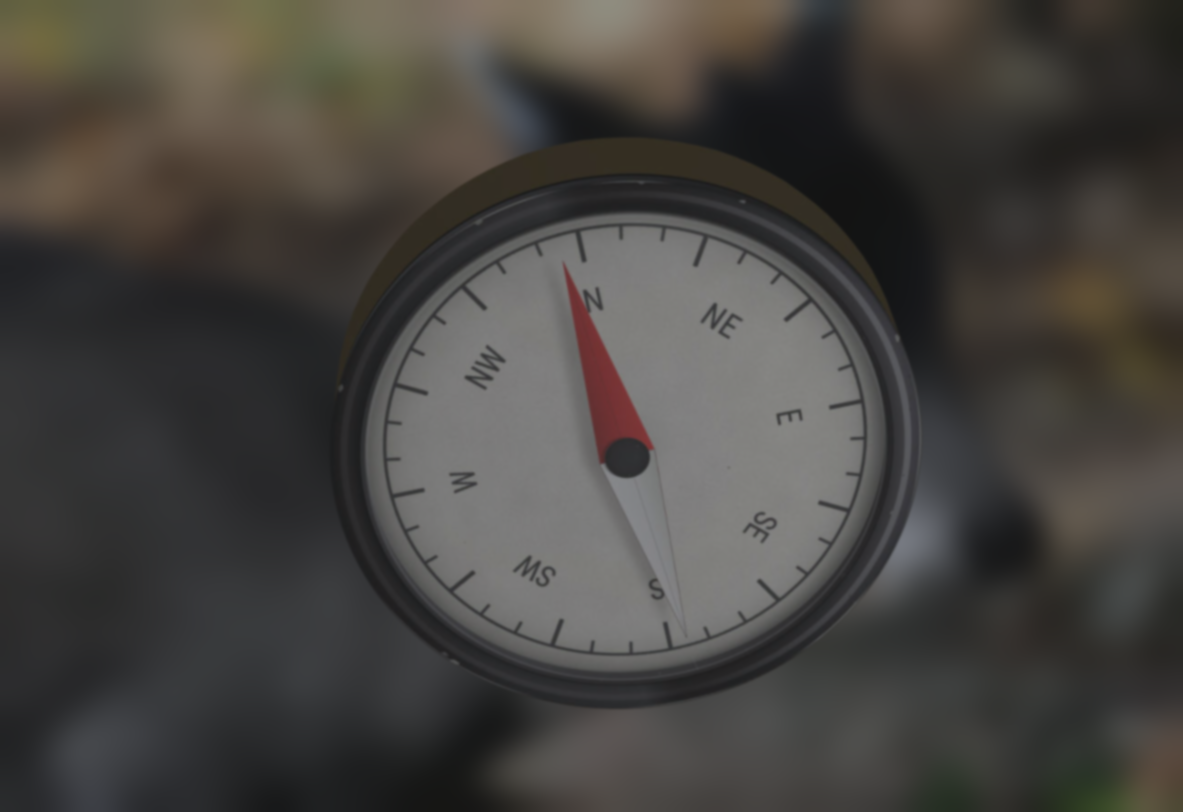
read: 355 °
